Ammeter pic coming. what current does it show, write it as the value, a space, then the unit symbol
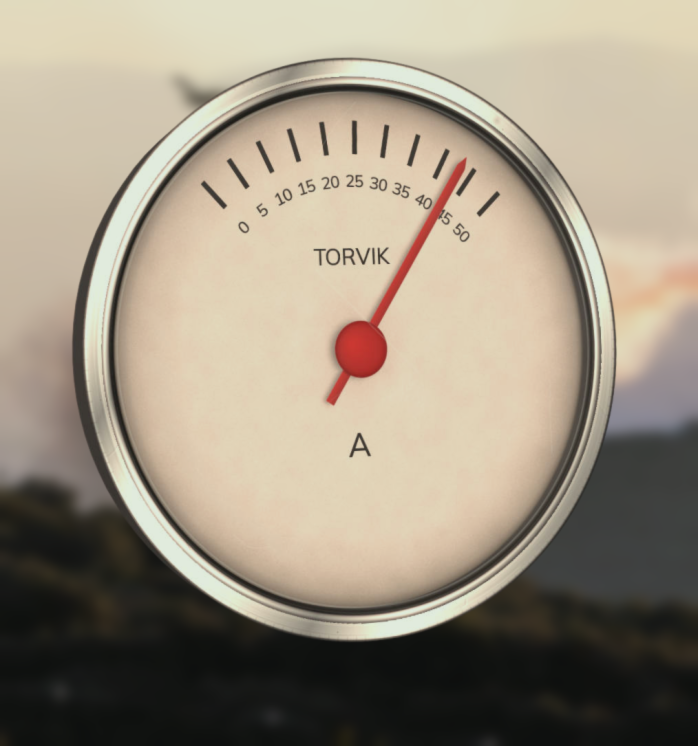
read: 42.5 A
